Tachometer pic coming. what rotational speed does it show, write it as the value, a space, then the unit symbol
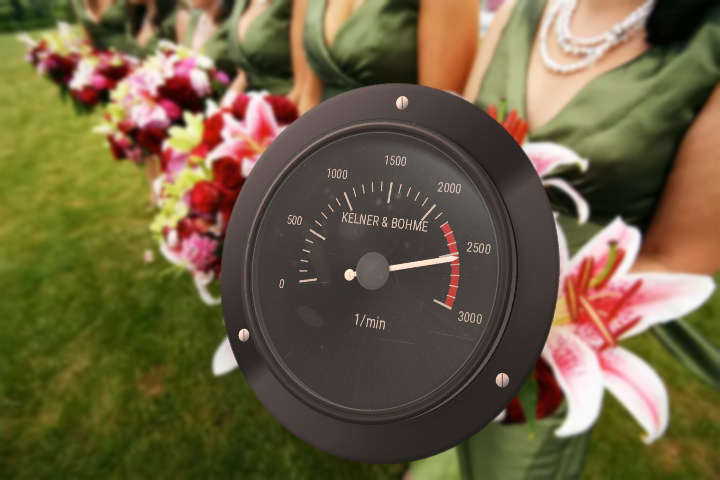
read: 2550 rpm
